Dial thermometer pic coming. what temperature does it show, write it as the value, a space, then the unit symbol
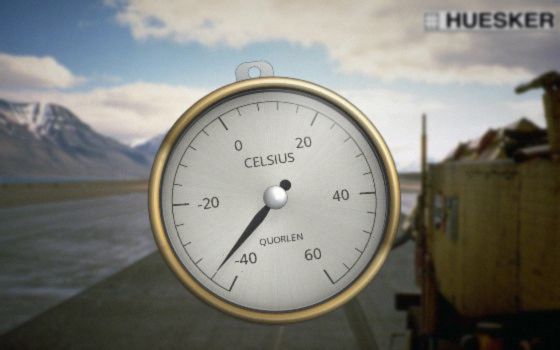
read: -36 °C
